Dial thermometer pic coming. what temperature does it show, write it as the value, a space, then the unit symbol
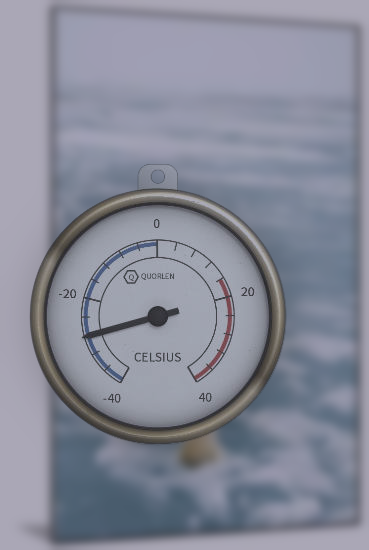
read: -28 °C
